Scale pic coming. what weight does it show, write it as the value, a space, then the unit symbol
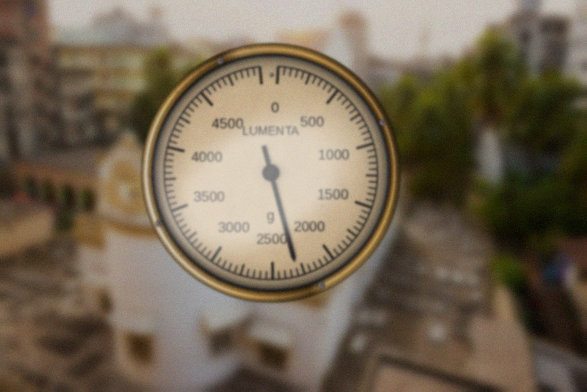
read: 2300 g
